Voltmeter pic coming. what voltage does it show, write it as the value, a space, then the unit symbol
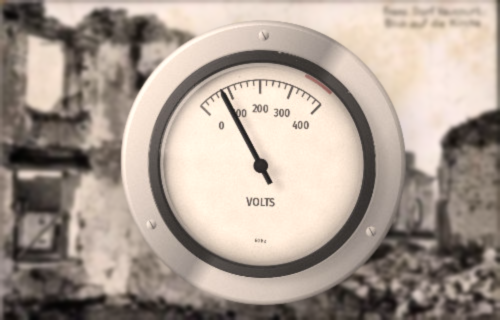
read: 80 V
